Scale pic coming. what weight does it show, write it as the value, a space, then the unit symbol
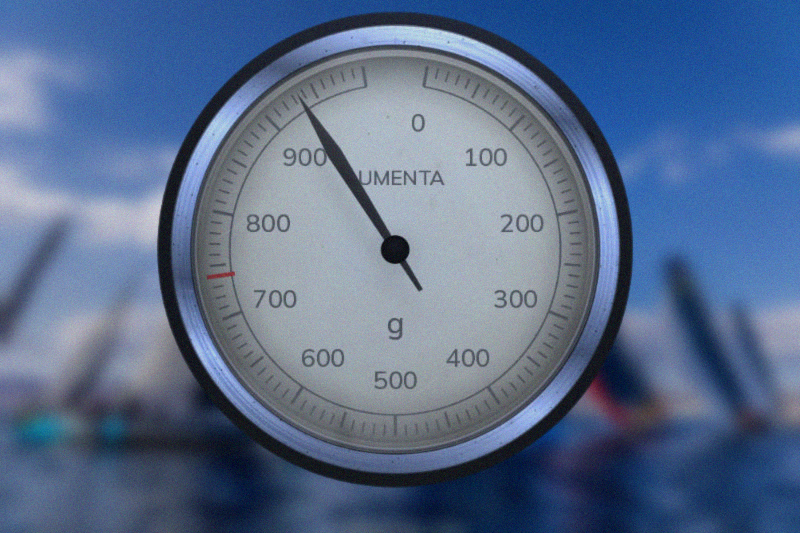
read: 935 g
